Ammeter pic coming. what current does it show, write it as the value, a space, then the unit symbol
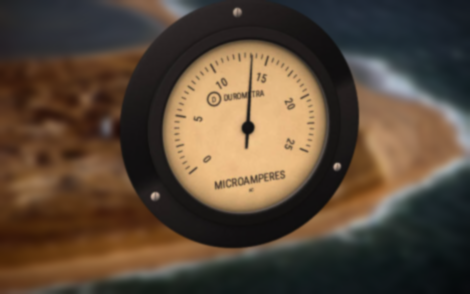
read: 13.5 µA
